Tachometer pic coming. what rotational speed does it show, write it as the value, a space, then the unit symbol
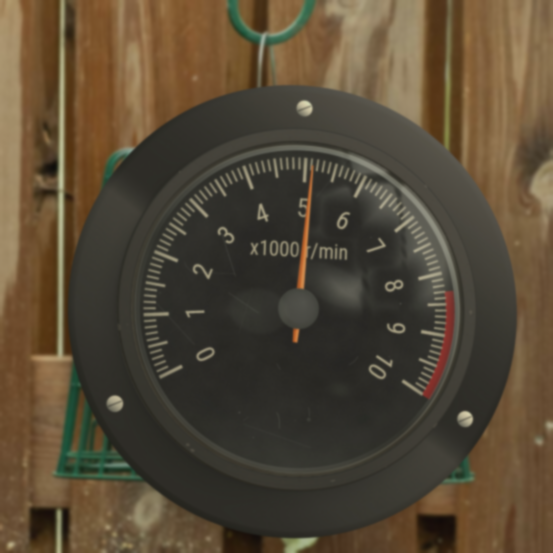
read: 5100 rpm
